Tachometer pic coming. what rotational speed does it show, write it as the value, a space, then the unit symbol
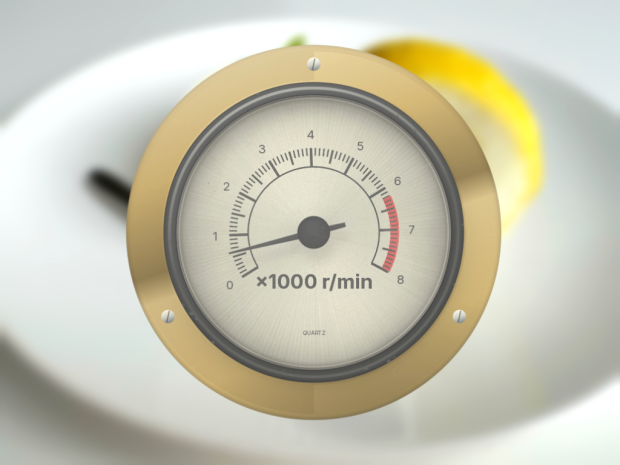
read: 600 rpm
